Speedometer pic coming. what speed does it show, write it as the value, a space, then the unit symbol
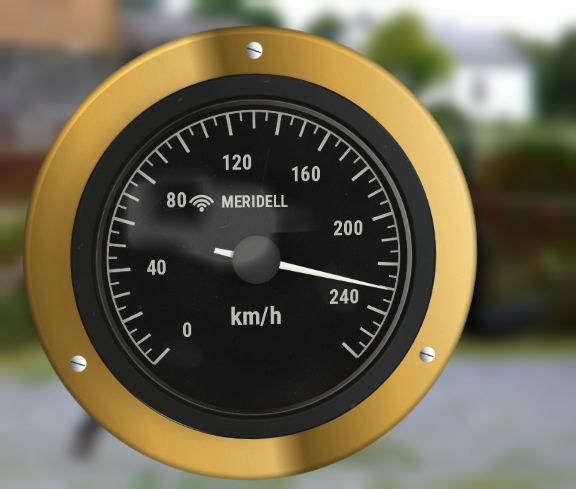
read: 230 km/h
